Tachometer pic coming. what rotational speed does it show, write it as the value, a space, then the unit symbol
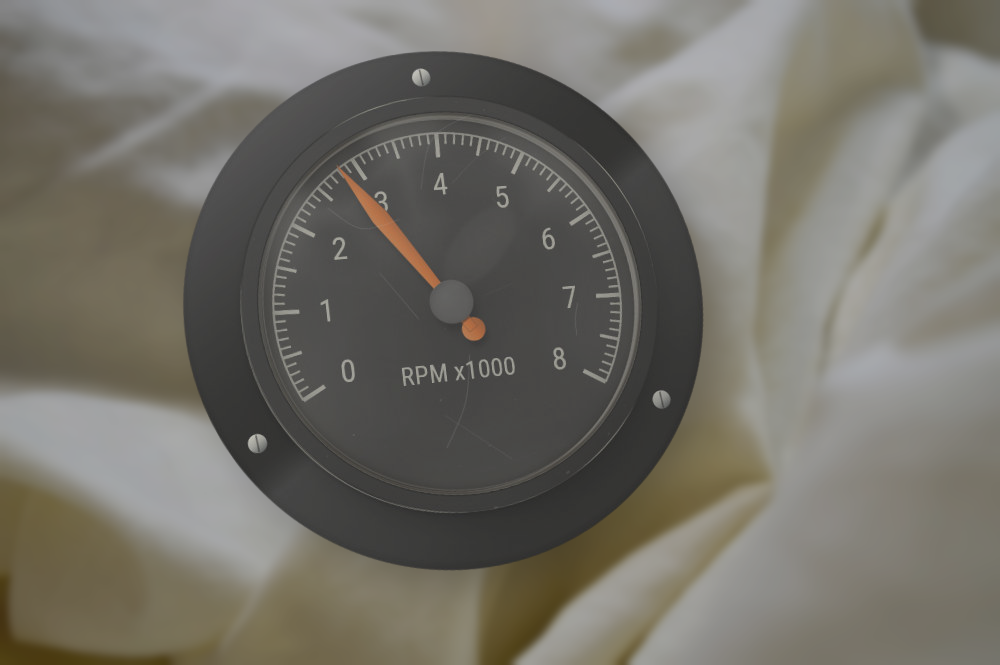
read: 2800 rpm
